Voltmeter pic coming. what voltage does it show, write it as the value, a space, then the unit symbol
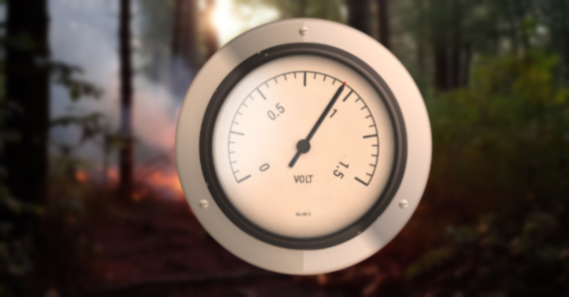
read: 0.95 V
